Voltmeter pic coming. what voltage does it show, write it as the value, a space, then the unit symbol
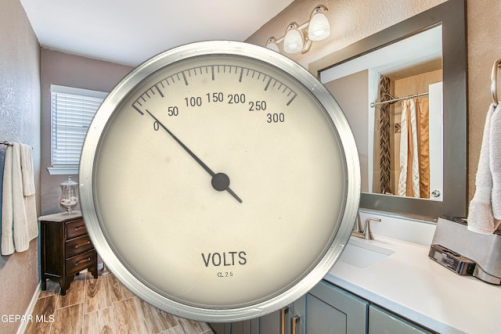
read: 10 V
